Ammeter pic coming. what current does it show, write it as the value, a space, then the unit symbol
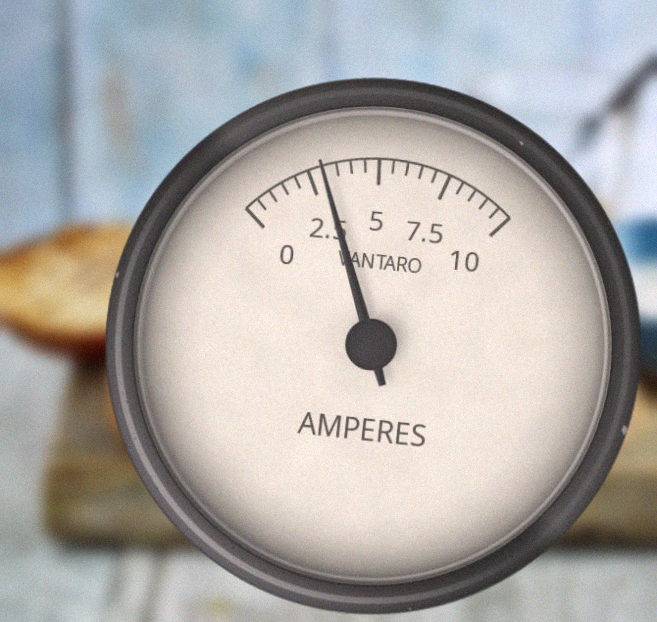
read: 3 A
